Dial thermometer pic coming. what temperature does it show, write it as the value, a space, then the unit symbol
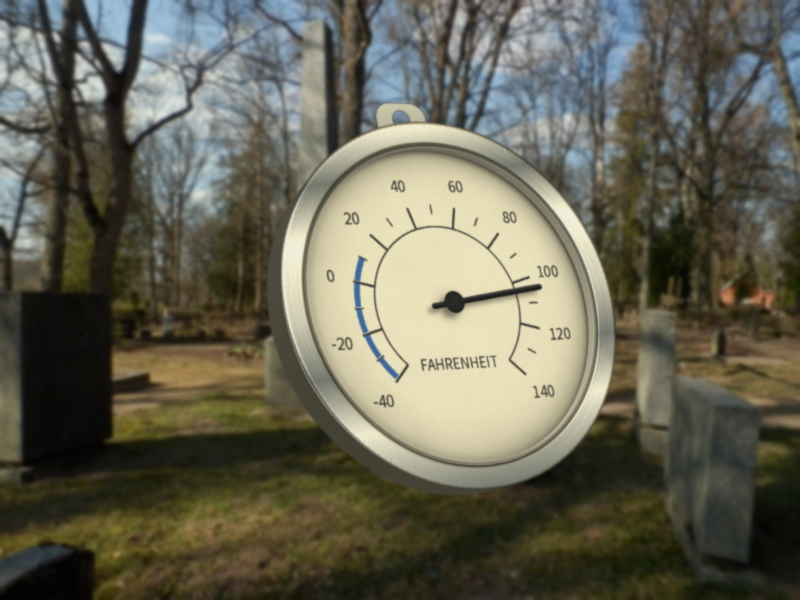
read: 105 °F
